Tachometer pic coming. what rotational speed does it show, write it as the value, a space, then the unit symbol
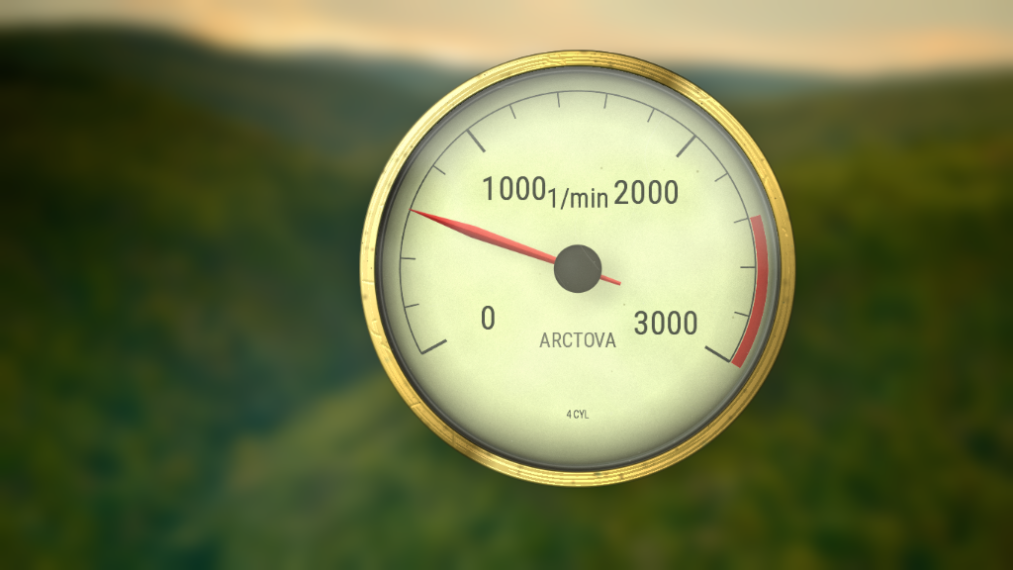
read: 600 rpm
